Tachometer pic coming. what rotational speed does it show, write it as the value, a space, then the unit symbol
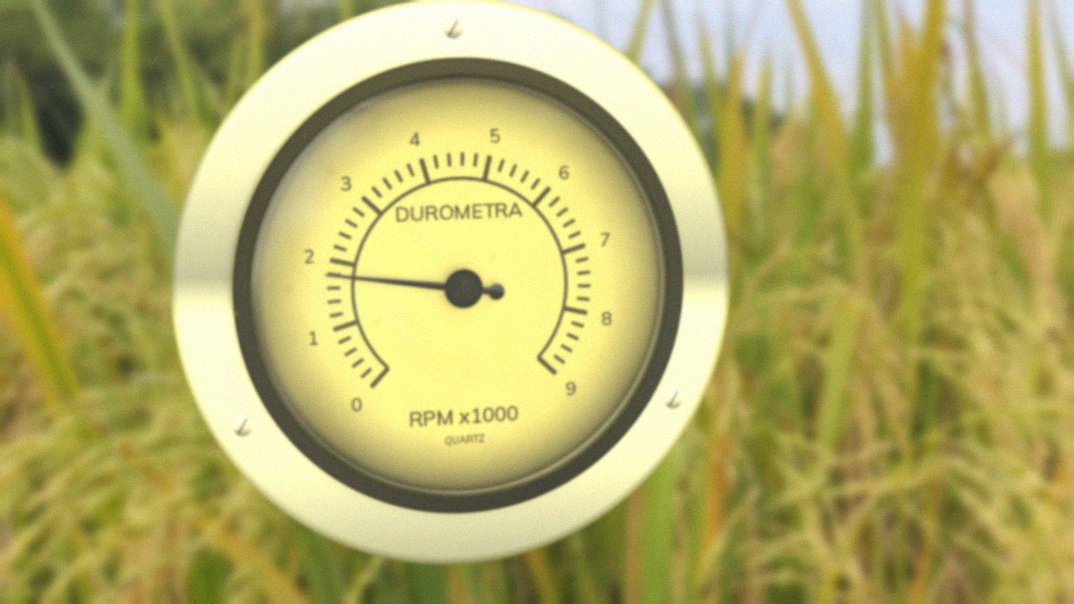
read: 1800 rpm
